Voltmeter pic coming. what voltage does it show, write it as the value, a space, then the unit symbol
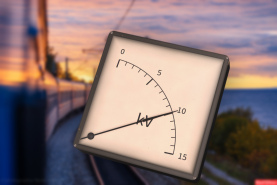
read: 10 kV
